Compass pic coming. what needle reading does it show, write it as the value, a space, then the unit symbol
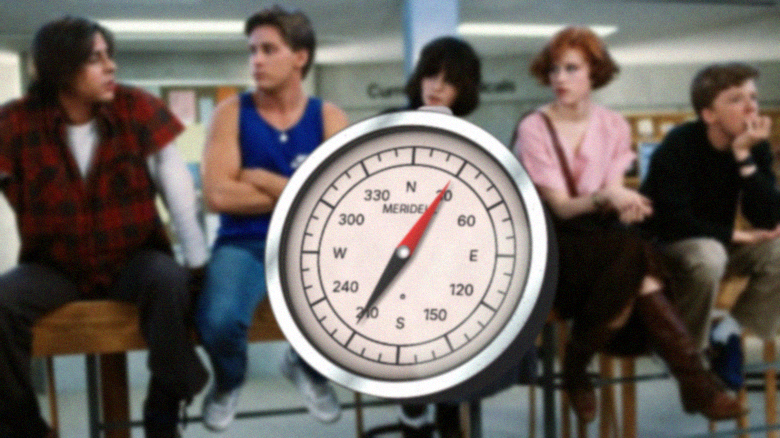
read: 30 °
